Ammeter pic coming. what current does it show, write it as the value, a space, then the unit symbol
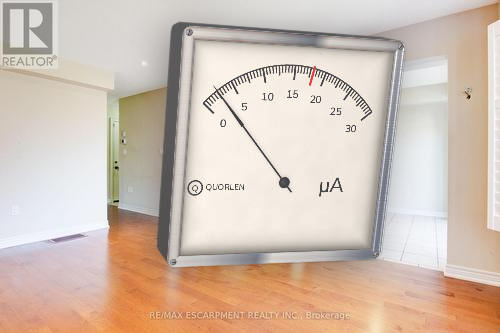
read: 2.5 µA
